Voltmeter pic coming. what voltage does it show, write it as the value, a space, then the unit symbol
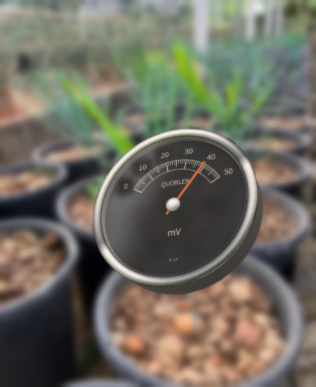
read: 40 mV
